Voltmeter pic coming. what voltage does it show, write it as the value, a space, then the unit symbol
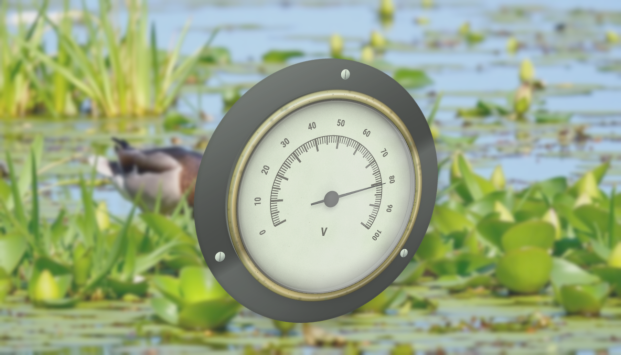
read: 80 V
